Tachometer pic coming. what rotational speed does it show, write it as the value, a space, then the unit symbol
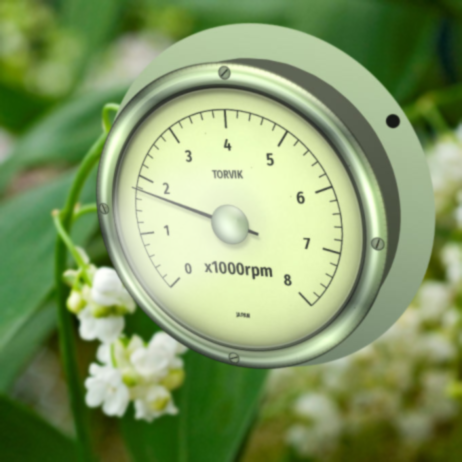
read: 1800 rpm
